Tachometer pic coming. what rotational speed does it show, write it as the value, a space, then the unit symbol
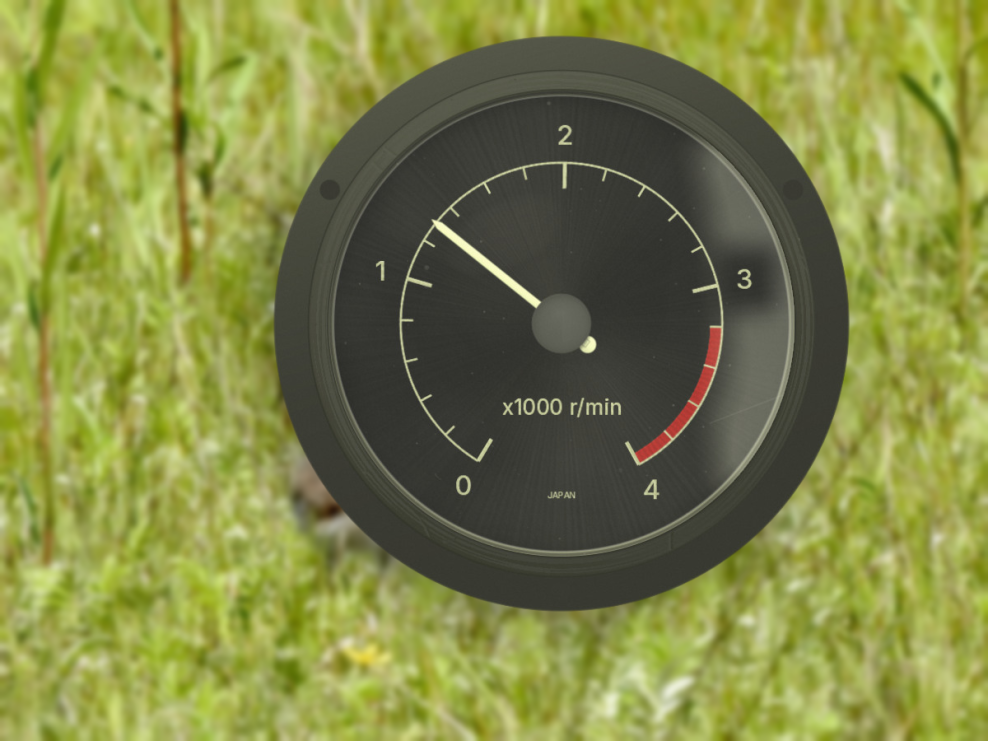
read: 1300 rpm
